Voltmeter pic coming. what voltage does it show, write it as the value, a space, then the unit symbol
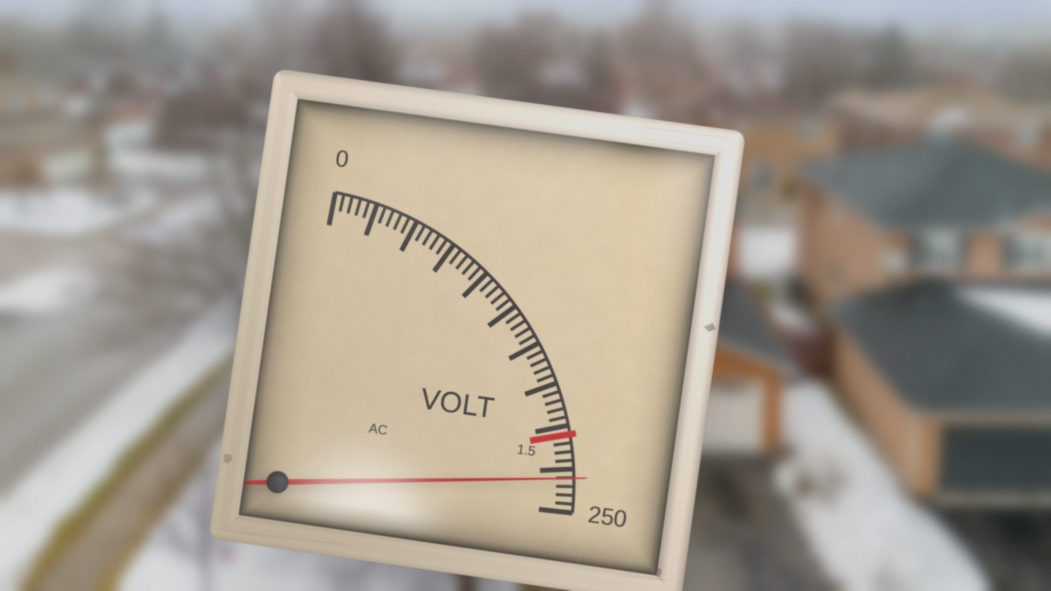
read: 230 V
